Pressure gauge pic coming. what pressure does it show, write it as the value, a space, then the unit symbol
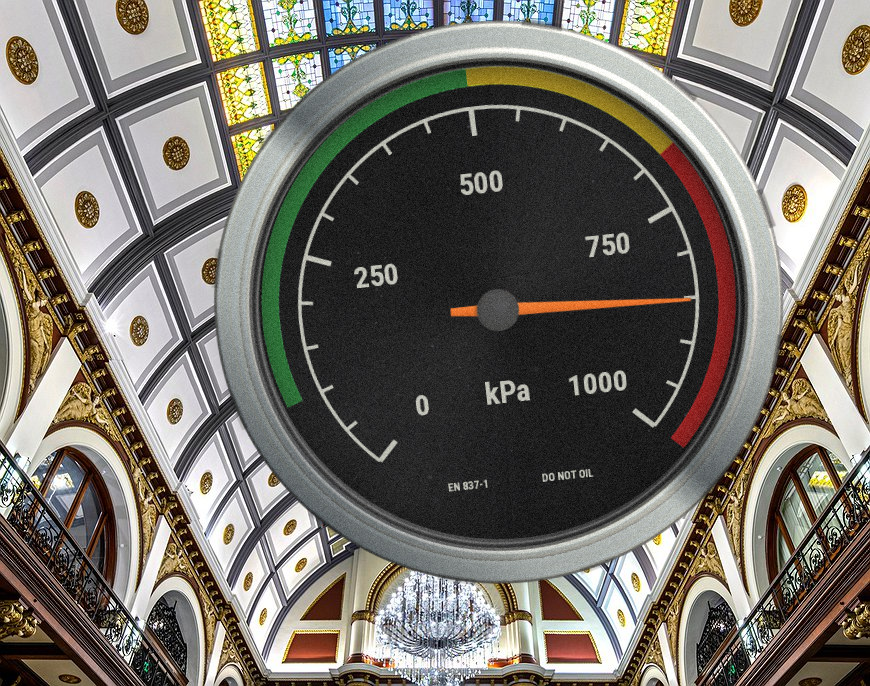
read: 850 kPa
